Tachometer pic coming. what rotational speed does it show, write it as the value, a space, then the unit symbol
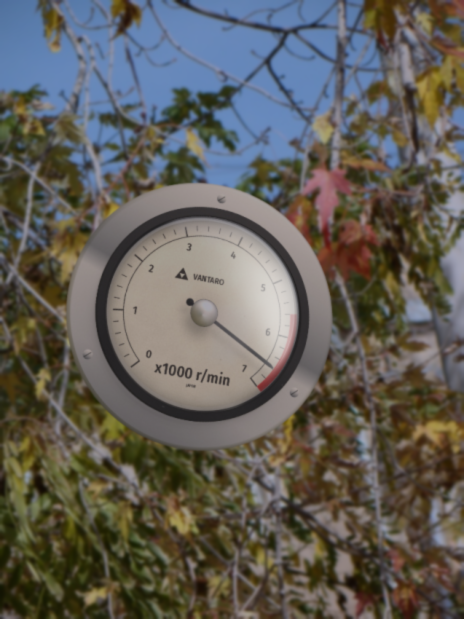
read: 6600 rpm
